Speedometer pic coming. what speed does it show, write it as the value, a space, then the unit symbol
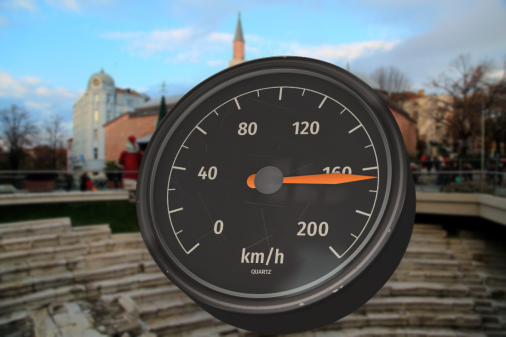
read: 165 km/h
